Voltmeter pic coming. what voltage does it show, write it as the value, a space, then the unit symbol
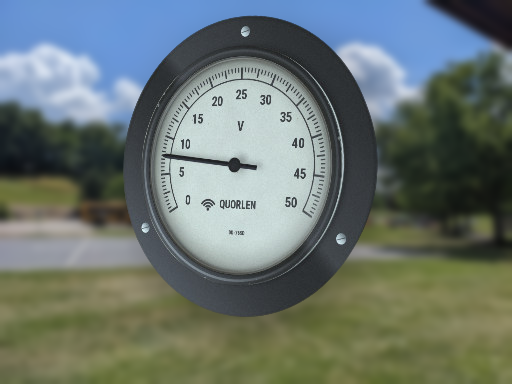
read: 7.5 V
